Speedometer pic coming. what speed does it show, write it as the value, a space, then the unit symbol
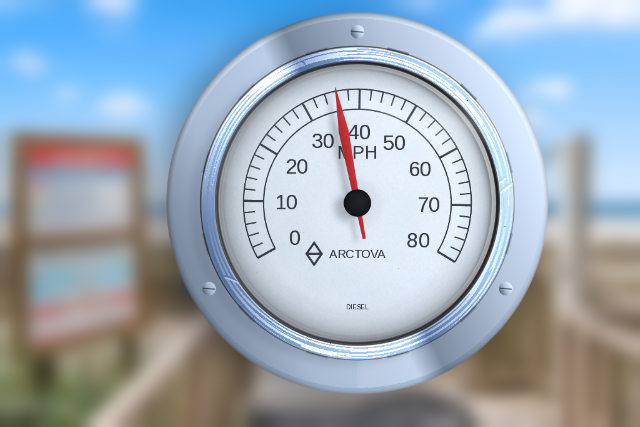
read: 36 mph
